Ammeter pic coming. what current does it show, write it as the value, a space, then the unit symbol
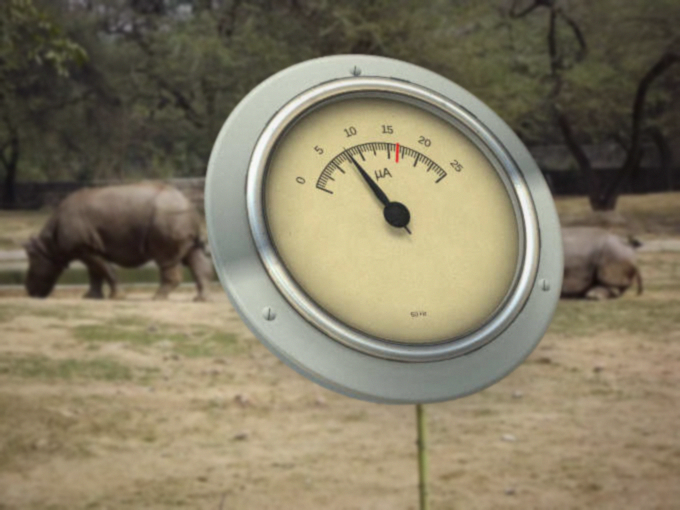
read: 7.5 µA
